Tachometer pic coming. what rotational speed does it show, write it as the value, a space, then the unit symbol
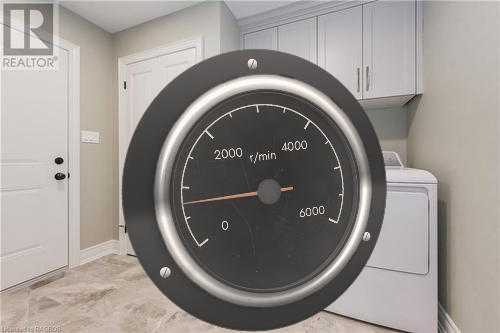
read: 750 rpm
